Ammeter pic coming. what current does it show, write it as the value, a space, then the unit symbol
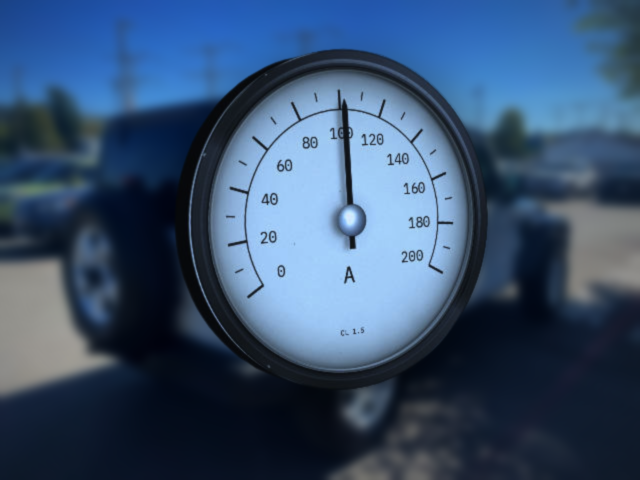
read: 100 A
